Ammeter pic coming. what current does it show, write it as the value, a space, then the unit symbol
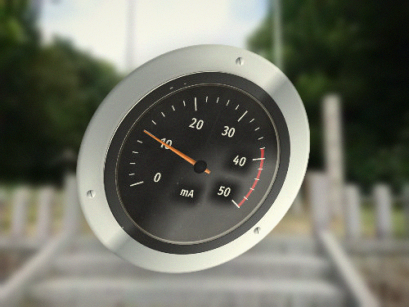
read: 10 mA
